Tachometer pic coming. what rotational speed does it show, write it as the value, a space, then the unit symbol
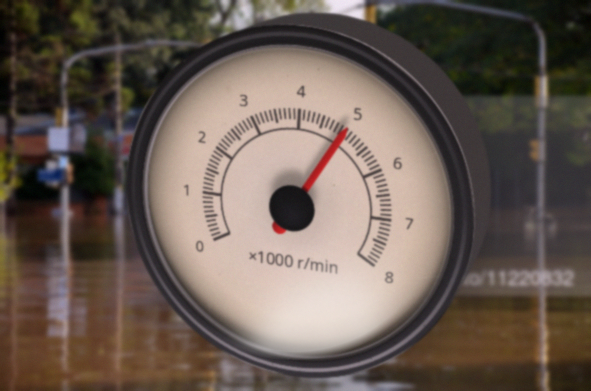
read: 5000 rpm
